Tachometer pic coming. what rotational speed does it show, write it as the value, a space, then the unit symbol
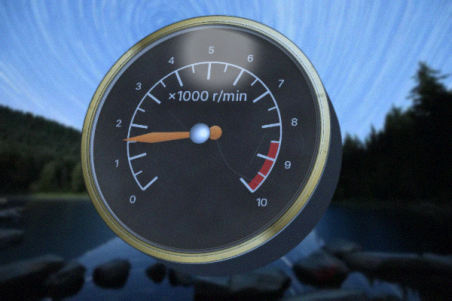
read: 1500 rpm
